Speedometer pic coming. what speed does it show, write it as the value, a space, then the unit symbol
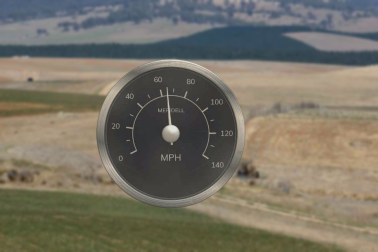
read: 65 mph
